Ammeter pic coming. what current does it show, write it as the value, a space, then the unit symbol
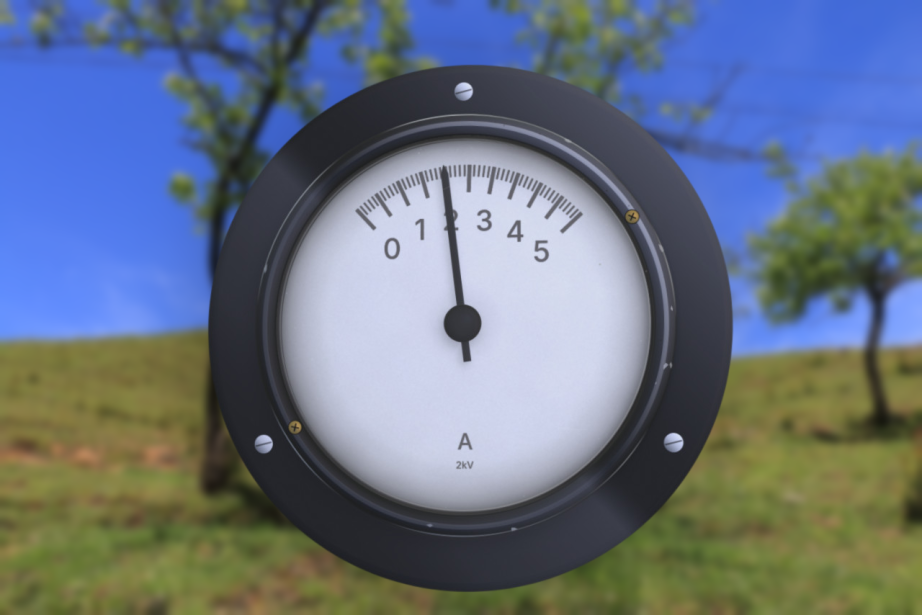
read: 2 A
